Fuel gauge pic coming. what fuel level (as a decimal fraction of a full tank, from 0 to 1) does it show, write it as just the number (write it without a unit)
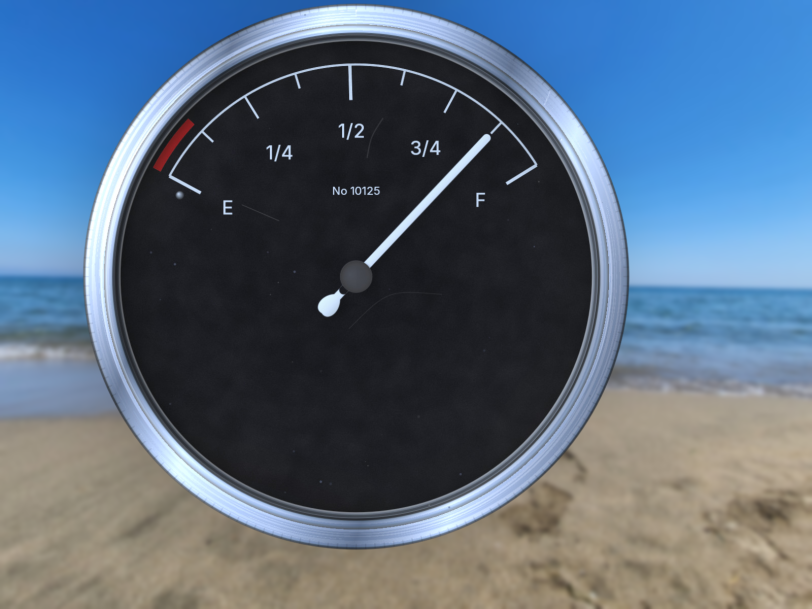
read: 0.875
